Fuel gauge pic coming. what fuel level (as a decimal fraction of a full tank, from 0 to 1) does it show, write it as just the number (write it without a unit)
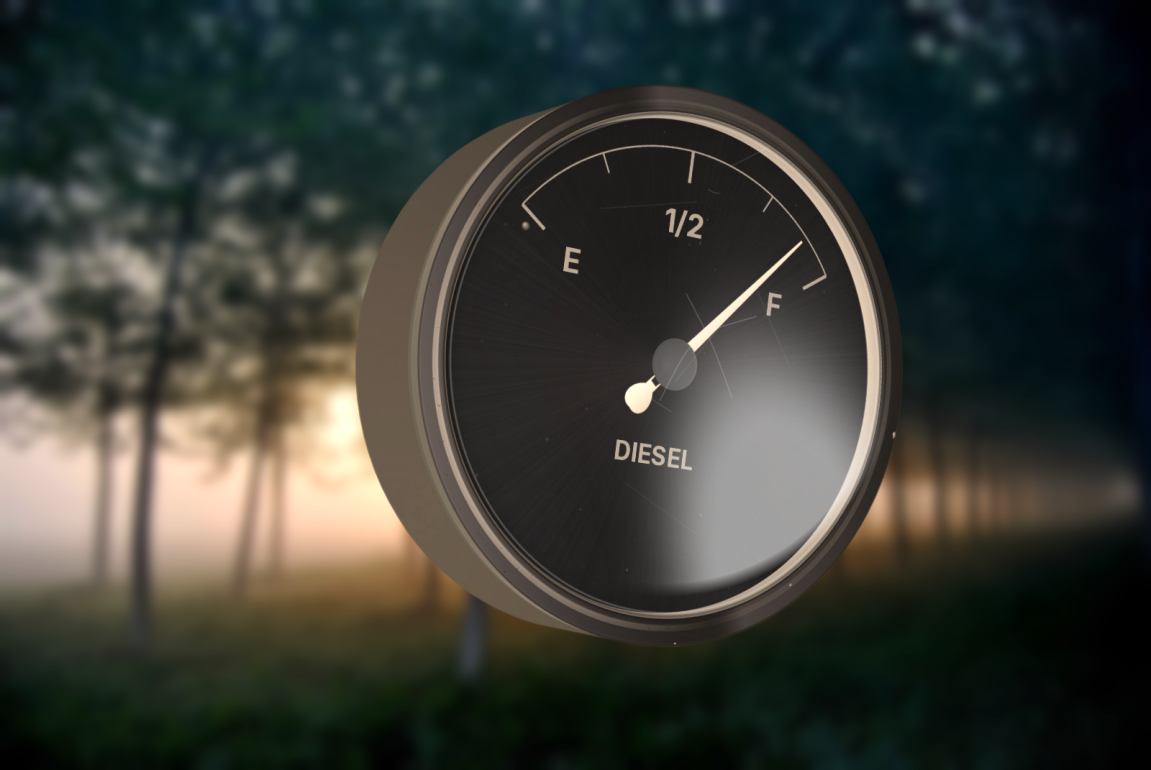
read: 0.875
